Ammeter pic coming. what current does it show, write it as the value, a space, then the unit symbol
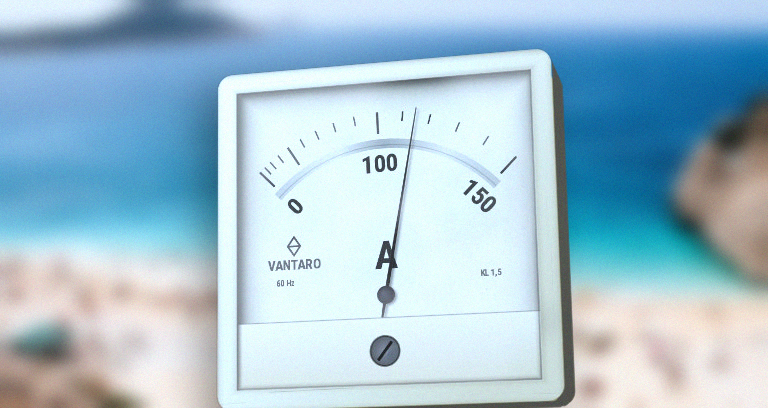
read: 115 A
